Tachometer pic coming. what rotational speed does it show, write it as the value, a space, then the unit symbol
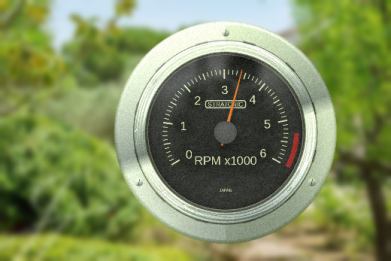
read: 3400 rpm
